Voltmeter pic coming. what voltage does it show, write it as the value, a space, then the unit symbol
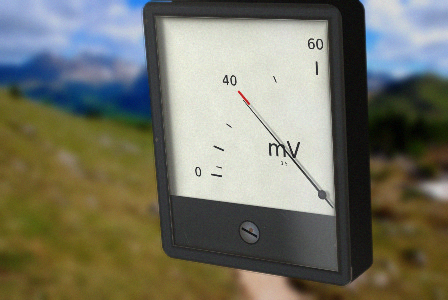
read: 40 mV
